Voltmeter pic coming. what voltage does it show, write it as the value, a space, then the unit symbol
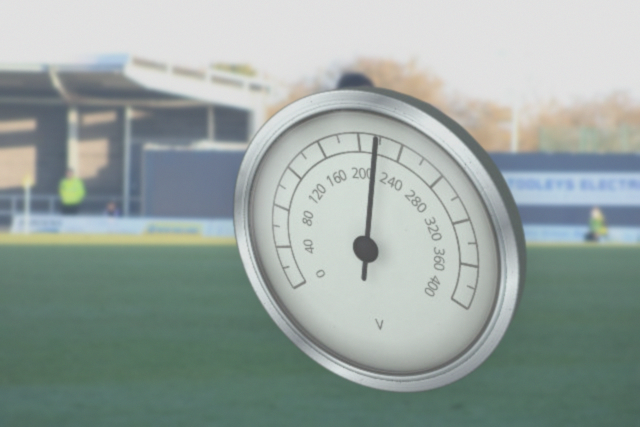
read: 220 V
